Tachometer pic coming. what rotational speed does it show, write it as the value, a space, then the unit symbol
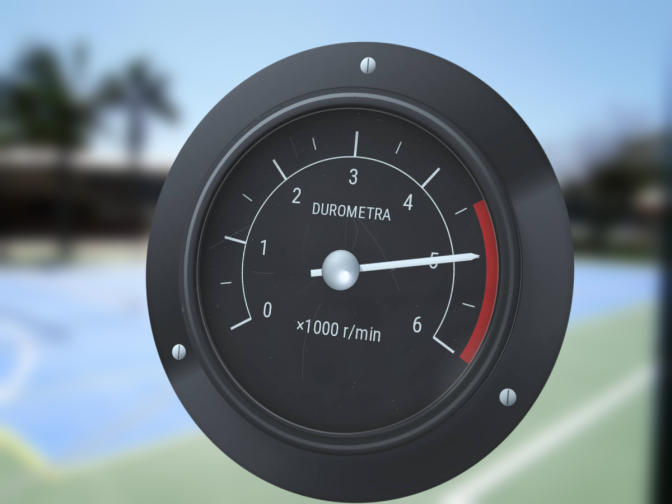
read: 5000 rpm
